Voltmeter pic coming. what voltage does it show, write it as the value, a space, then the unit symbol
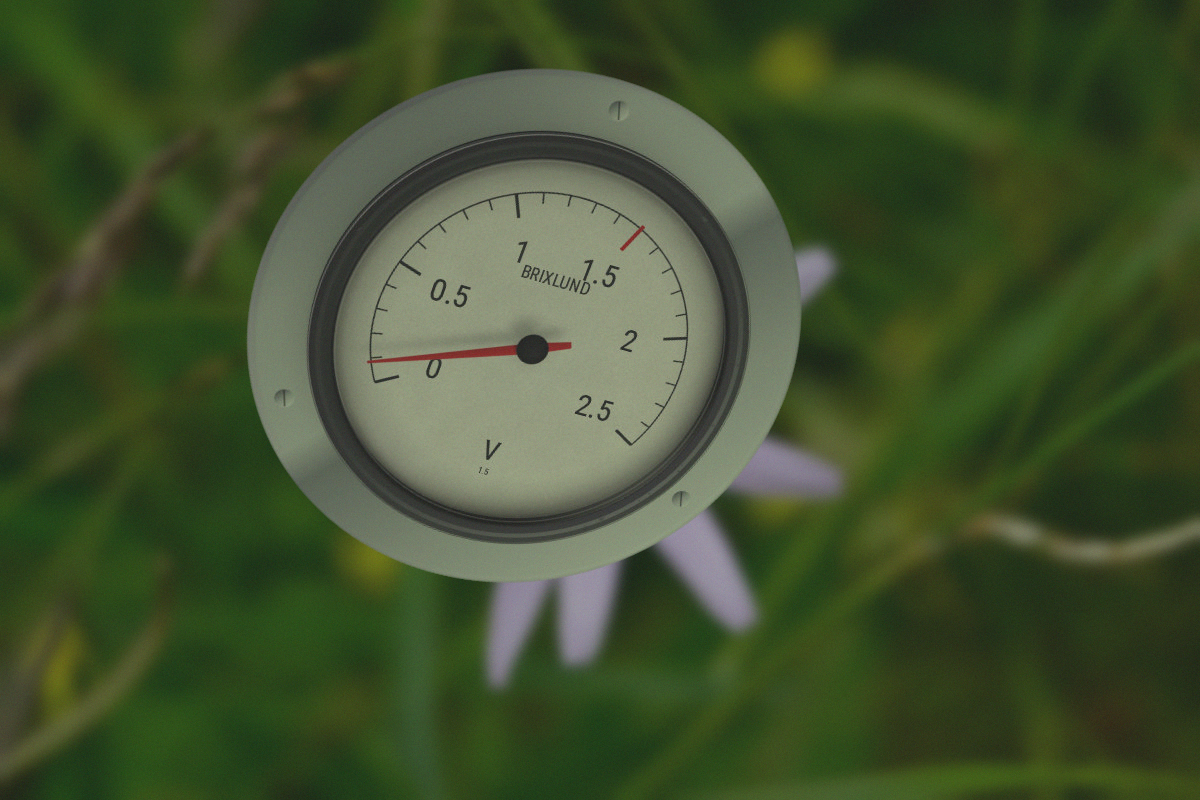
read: 0.1 V
